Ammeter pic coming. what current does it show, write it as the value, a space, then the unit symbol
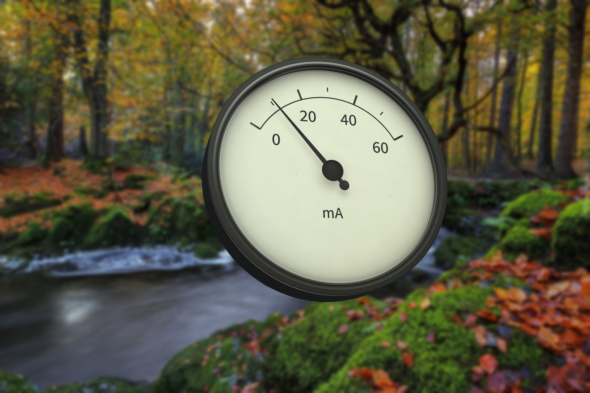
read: 10 mA
